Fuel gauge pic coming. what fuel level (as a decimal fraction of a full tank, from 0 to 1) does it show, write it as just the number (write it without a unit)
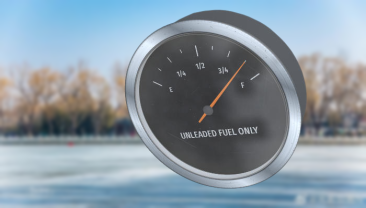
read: 0.875
